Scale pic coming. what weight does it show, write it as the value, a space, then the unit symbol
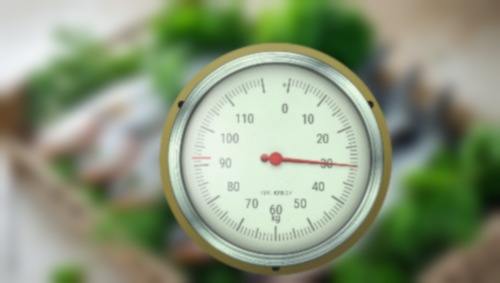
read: 30 kg
